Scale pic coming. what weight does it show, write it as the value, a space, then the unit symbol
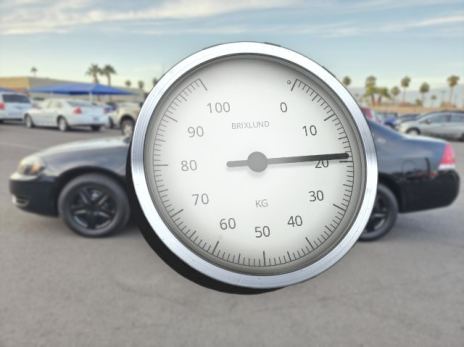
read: 19 kg
